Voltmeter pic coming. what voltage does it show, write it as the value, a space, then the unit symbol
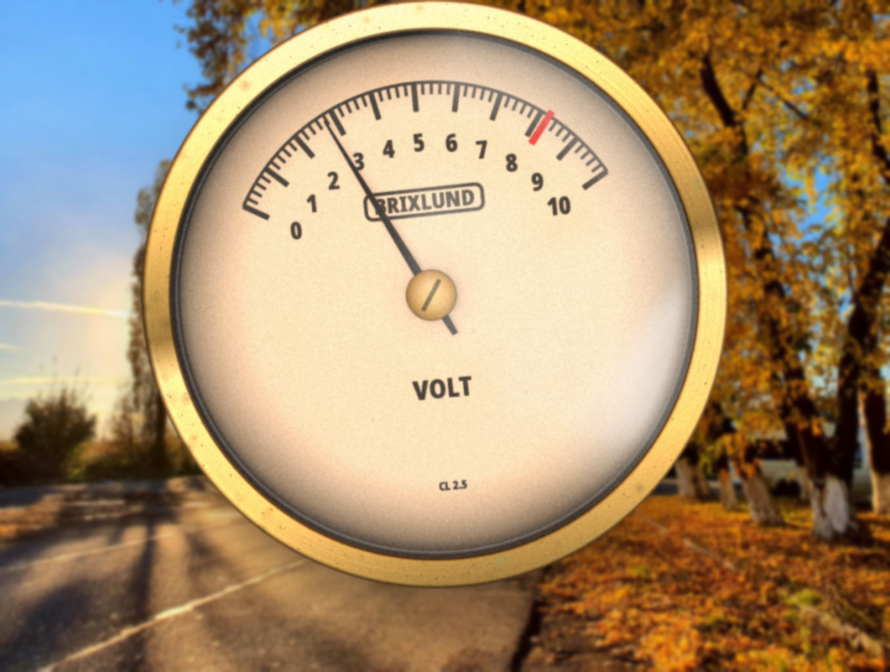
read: 2.8 V
